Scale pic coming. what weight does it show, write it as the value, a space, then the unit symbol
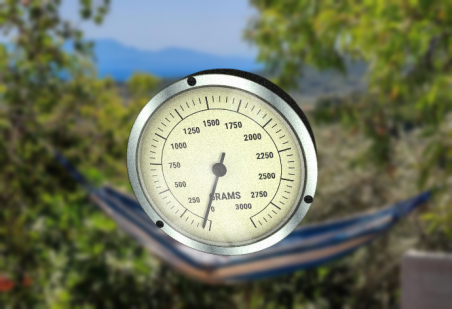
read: 50 g
